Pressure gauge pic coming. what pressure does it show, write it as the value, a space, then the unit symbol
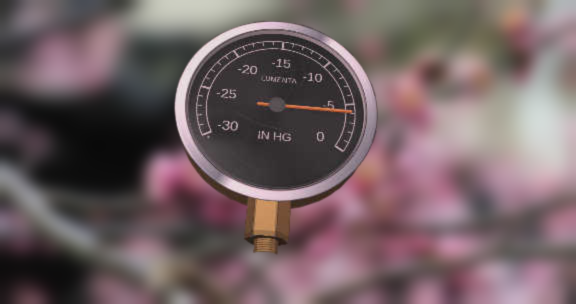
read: -4 inHg
